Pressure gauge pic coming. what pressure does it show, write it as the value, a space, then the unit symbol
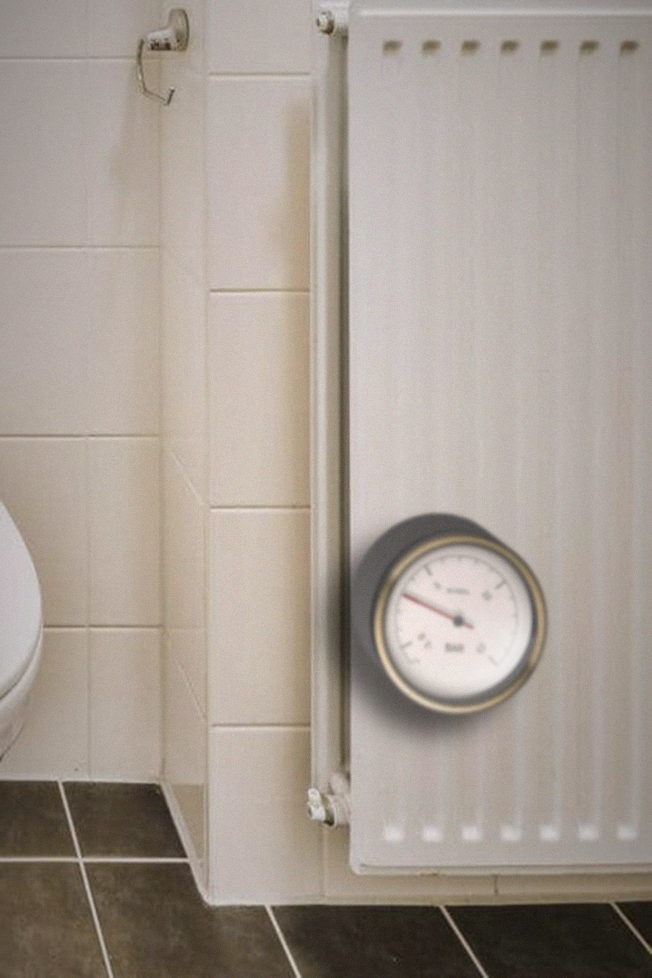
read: 3 bar
